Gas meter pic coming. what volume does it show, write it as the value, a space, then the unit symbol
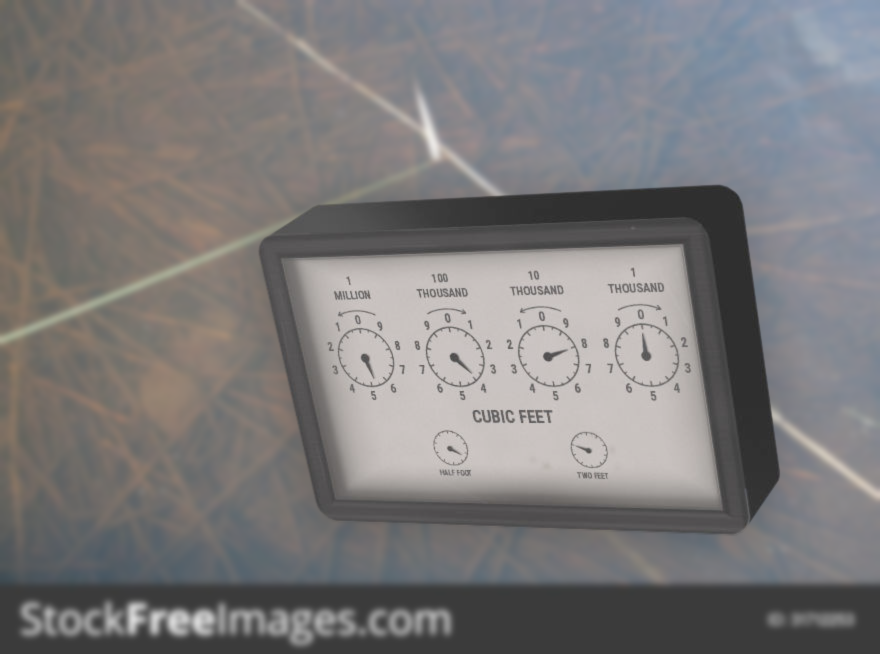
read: 538000 ft³
